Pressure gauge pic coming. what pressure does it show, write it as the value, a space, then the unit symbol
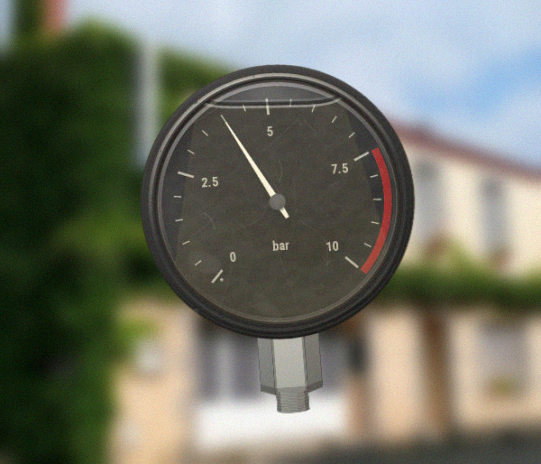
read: 4 bar
